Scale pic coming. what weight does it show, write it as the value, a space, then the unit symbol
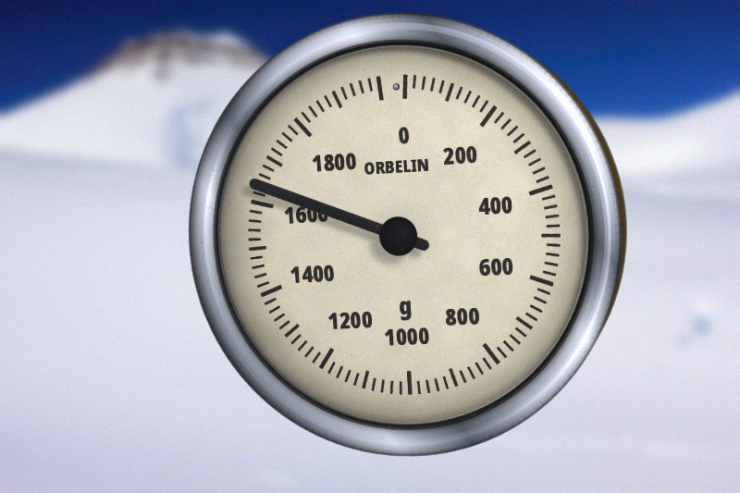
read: 1640 g
